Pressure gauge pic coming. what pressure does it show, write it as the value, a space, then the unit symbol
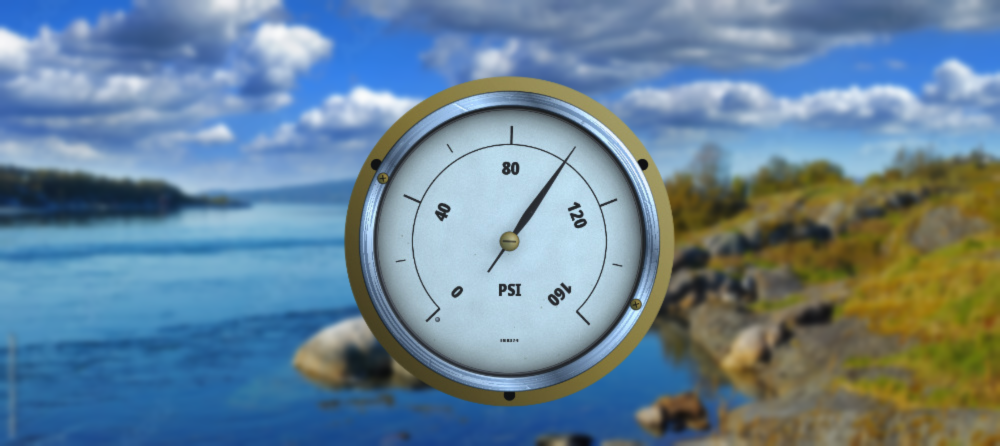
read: 100 psi
